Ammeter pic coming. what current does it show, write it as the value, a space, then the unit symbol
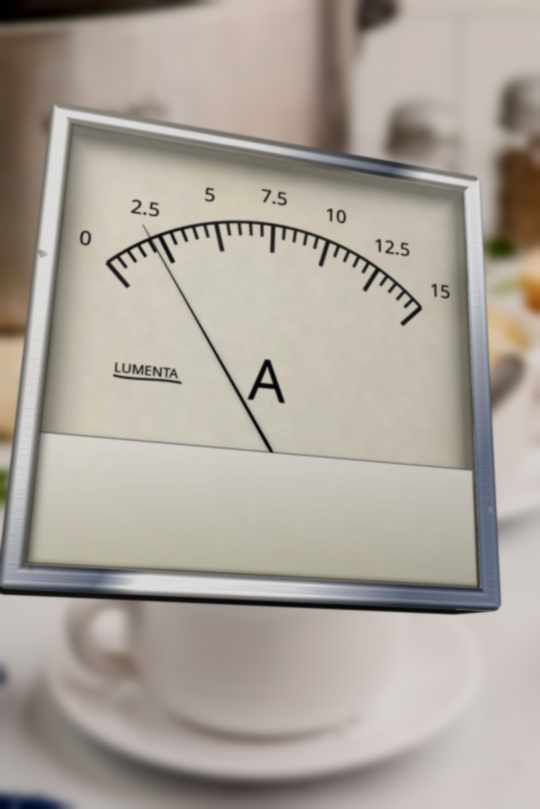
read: 2 A
